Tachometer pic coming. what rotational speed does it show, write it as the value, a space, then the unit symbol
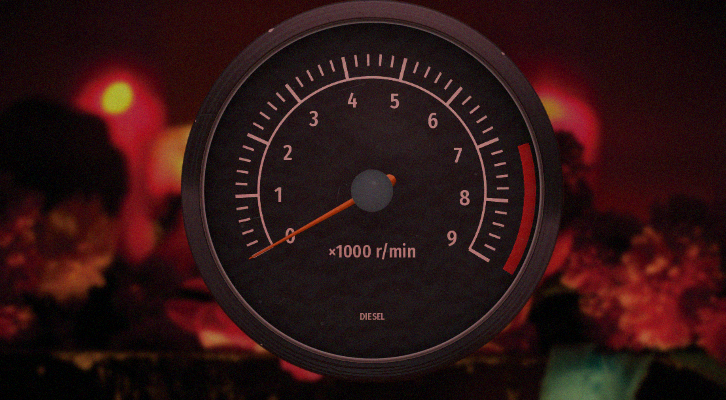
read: 0 rpm
